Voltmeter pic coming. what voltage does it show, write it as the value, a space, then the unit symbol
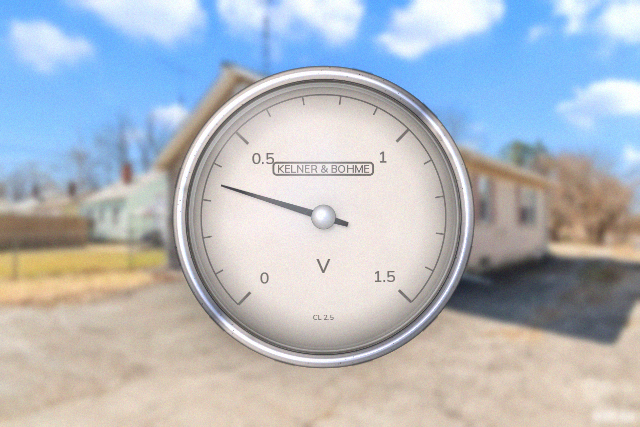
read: 0.35 V
